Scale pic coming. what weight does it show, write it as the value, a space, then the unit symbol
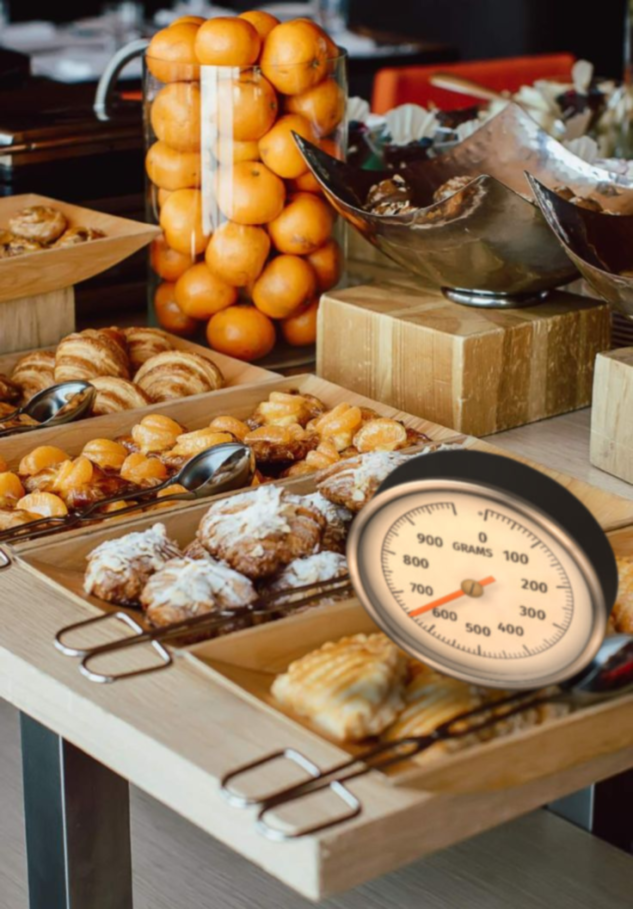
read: 650 g
